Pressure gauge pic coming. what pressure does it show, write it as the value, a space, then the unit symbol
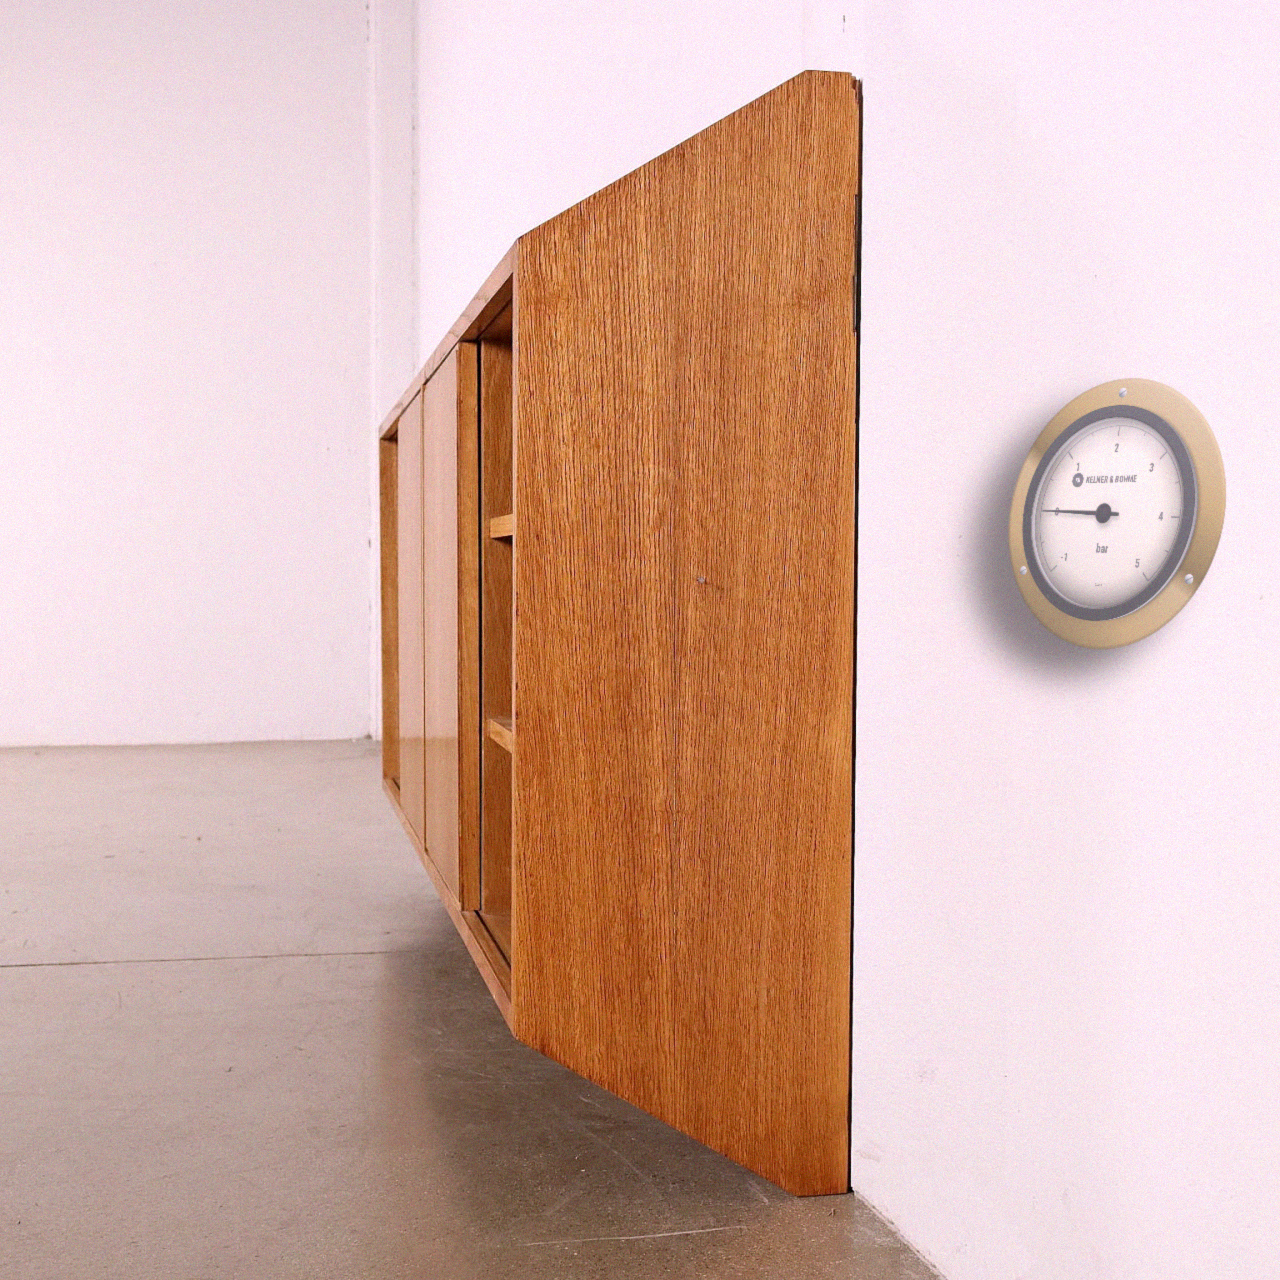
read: 0 bar
